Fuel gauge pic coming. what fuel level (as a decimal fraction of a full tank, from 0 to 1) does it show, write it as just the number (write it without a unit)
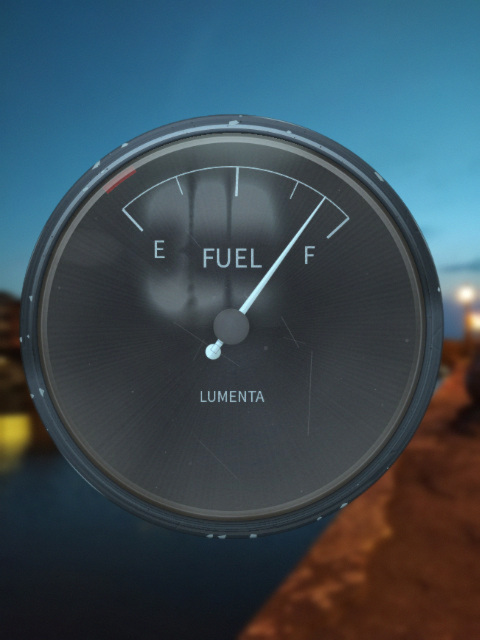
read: 0.875
